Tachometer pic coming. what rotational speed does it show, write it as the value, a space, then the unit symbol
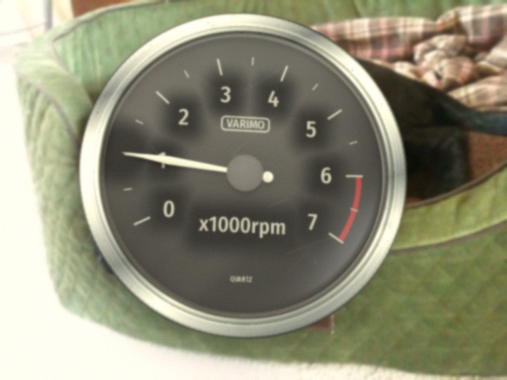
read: 1000 rpm
